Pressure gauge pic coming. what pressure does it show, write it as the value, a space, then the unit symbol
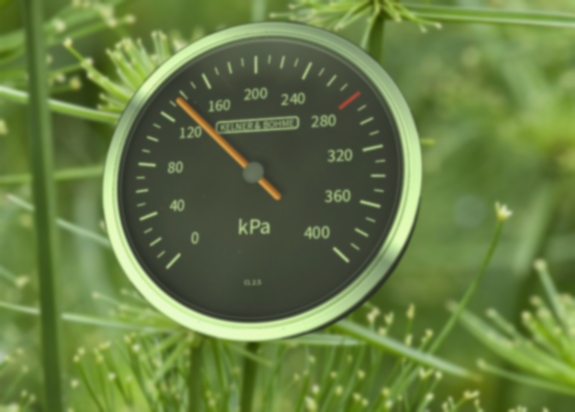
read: 135 kPa
